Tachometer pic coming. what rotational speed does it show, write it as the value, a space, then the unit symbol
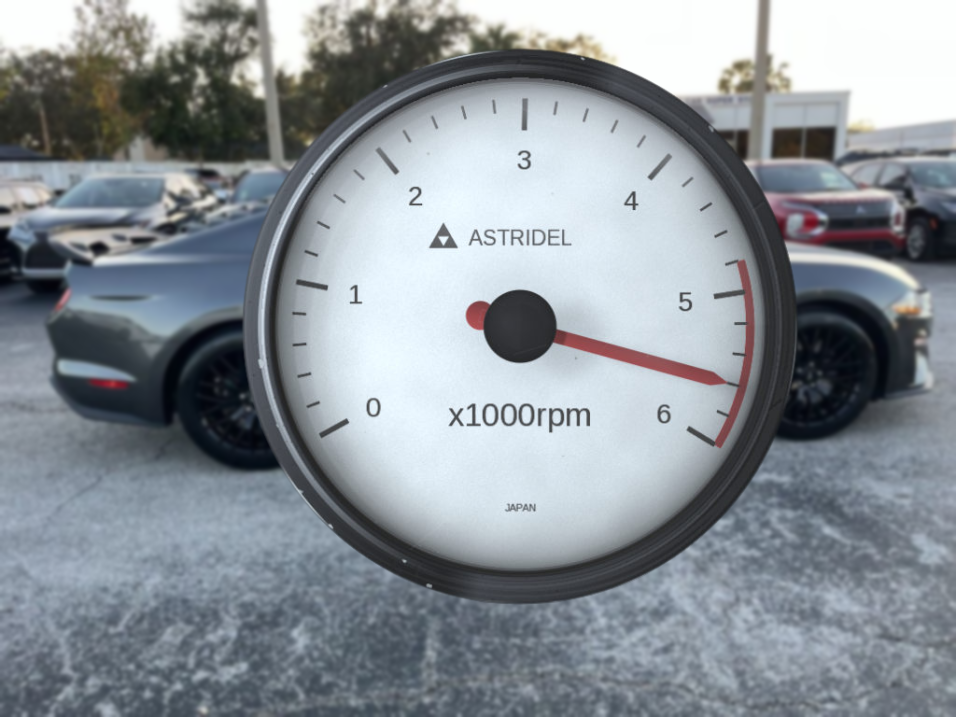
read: 5600 rpm
